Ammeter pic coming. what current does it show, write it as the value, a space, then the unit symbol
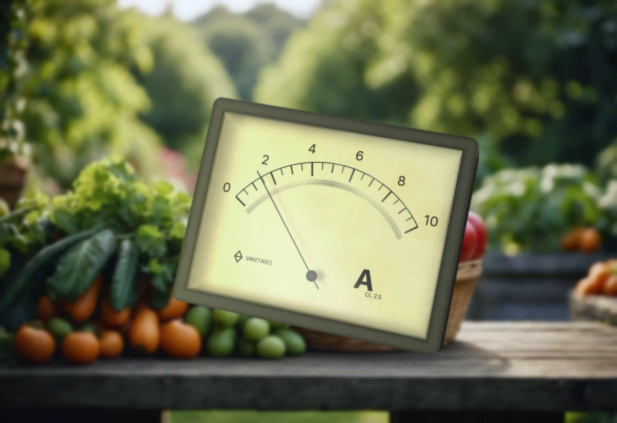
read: 1.5 A
